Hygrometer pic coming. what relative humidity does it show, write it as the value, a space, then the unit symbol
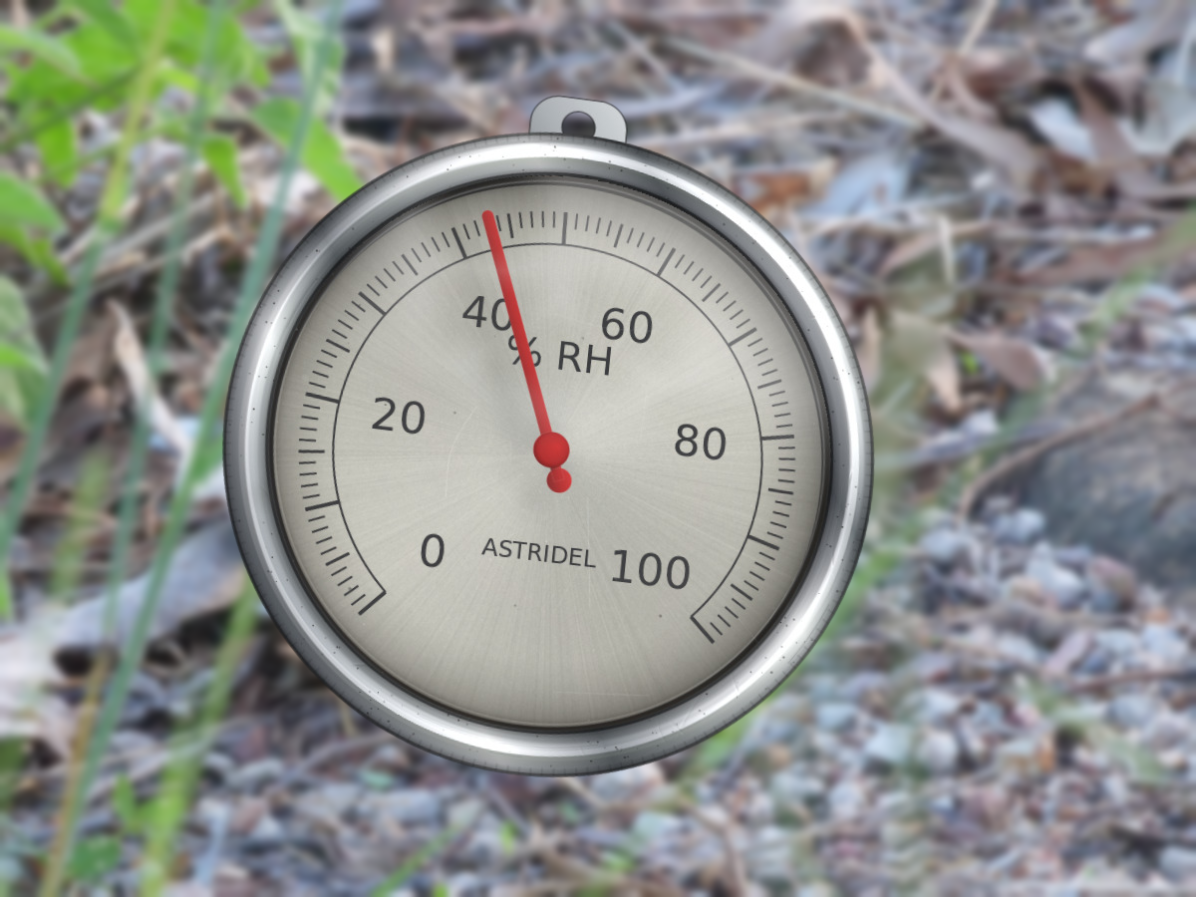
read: 43 %
